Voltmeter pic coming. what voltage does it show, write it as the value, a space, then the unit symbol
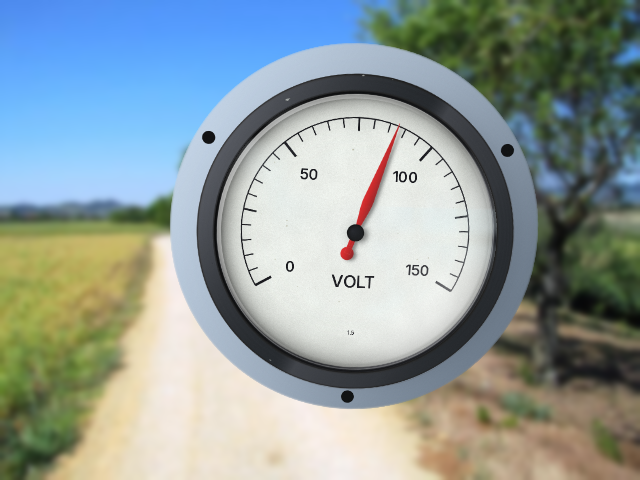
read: 87.5 V
